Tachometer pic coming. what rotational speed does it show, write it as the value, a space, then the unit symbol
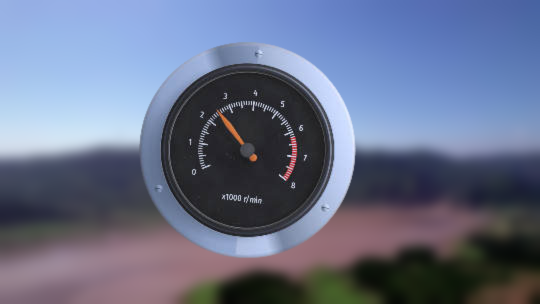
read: 2500 rpm
